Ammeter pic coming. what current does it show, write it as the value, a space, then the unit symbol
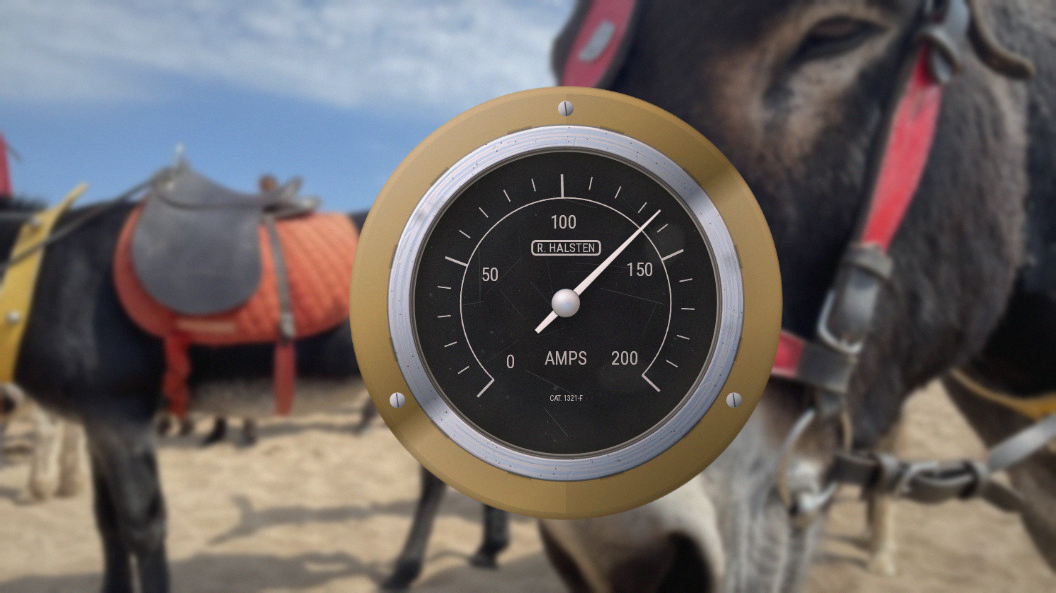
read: 135 A
